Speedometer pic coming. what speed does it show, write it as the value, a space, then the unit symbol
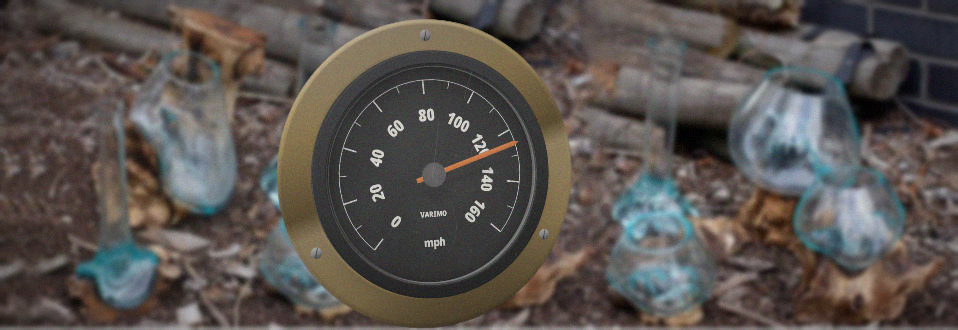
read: 125 mph
